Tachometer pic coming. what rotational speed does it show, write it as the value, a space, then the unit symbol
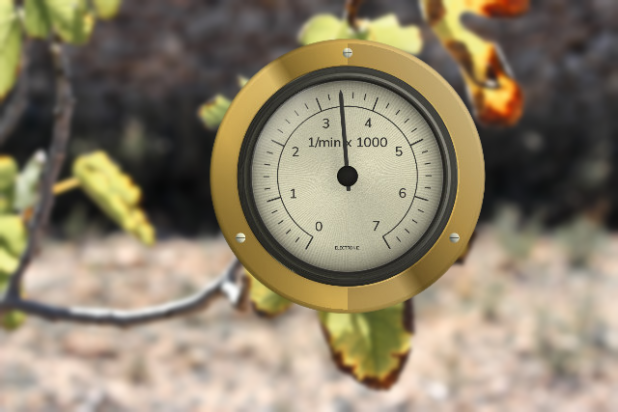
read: 3400 rpm
